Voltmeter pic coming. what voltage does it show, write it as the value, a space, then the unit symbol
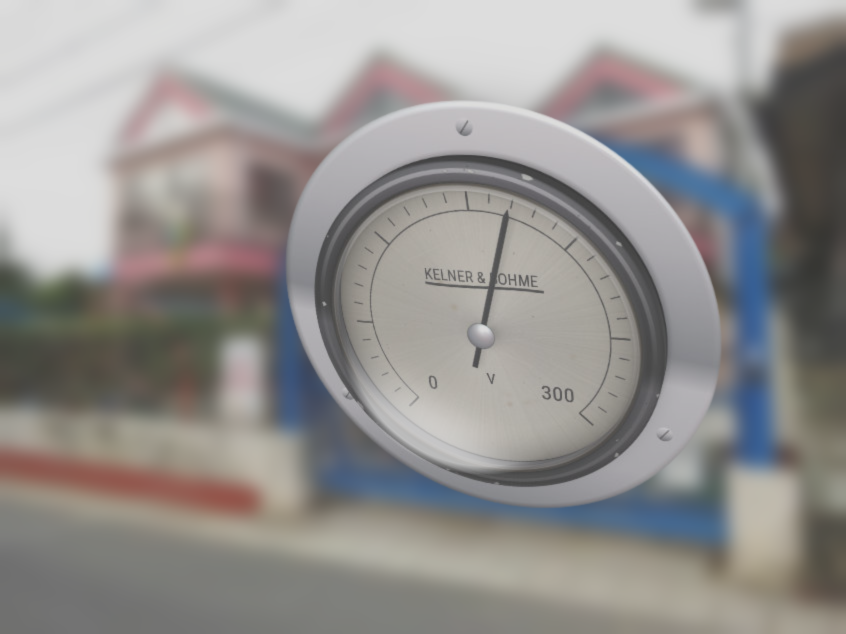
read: 170 V
